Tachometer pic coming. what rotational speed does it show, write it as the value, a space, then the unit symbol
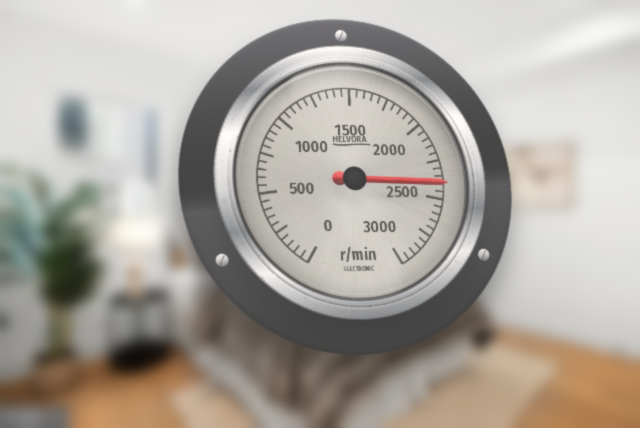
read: 2400 rpm
